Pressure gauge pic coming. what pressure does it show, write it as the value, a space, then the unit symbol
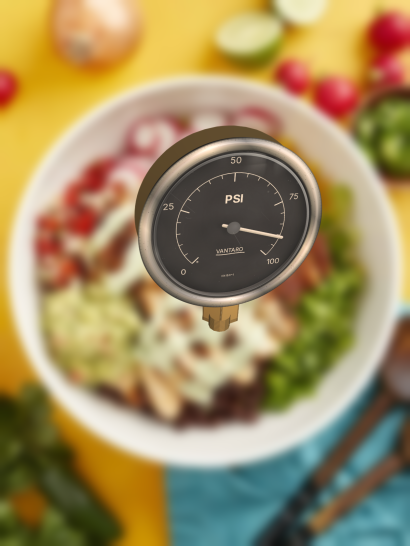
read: 90 psi
